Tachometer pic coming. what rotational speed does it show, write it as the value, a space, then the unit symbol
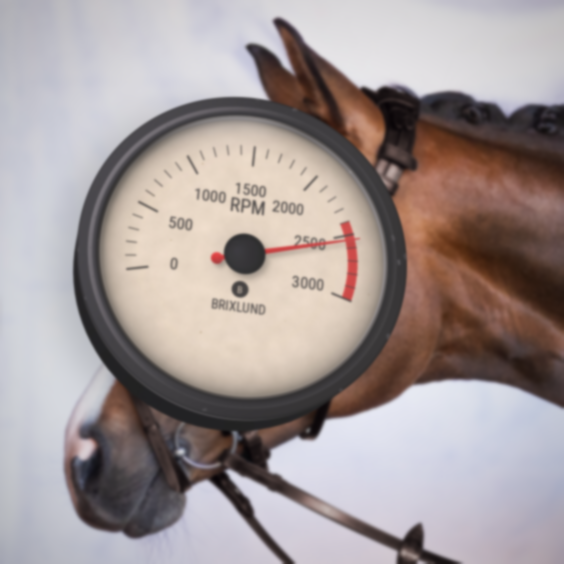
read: 2550 rpm
